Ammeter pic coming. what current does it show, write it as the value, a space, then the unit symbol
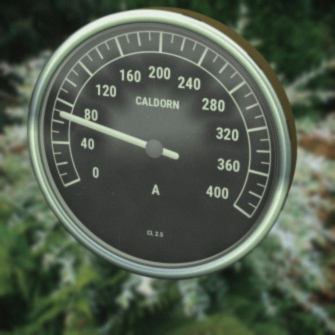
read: 70 A
